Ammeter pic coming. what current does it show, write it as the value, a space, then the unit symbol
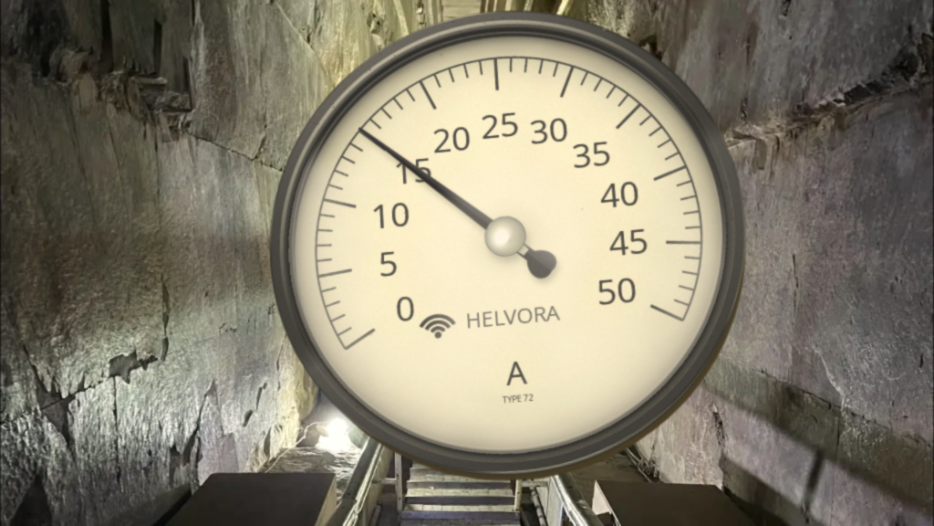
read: 15 A
